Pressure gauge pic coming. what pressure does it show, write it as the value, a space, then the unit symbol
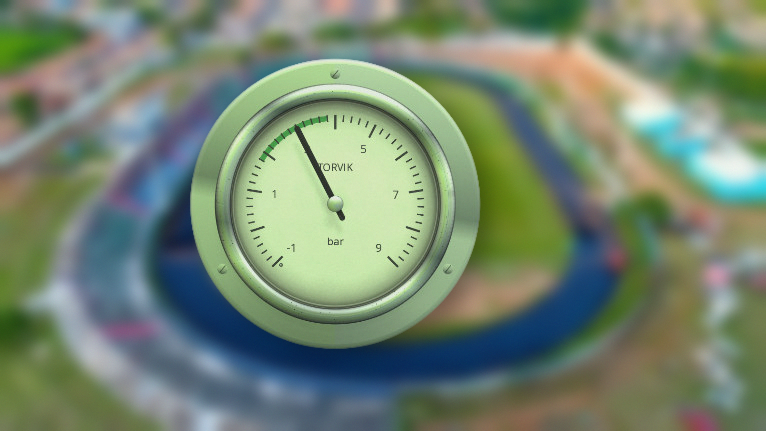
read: 3 bar
